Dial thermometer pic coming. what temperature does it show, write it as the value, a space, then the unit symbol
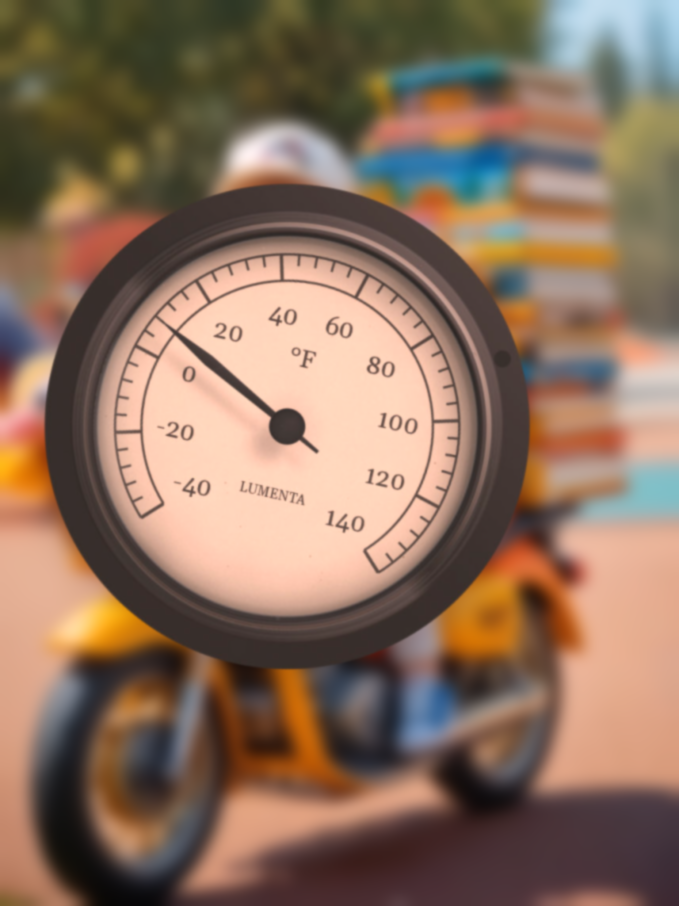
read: 8 °F
